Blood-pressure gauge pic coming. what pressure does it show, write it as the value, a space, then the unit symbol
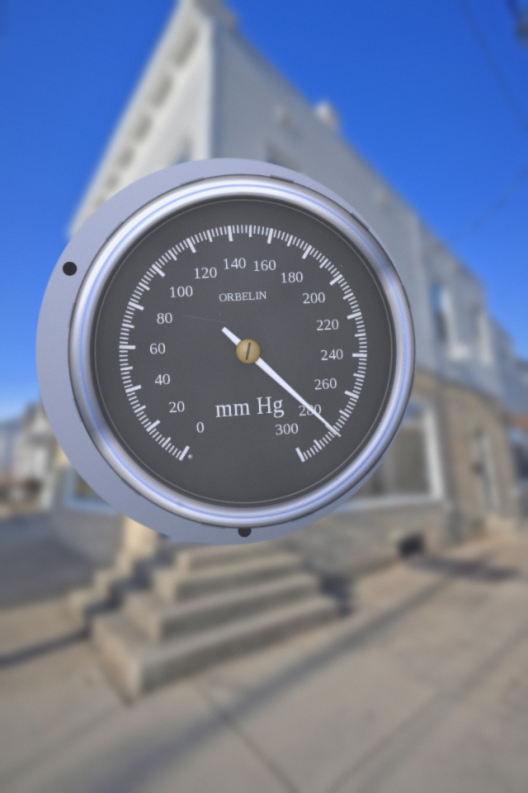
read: 280 mmHg
